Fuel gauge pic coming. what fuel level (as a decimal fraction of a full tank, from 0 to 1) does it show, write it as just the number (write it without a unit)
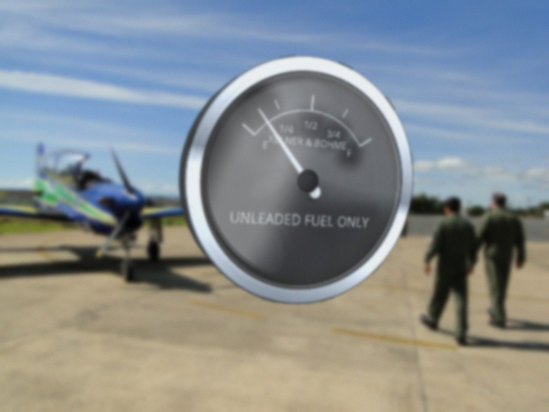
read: 0.125
